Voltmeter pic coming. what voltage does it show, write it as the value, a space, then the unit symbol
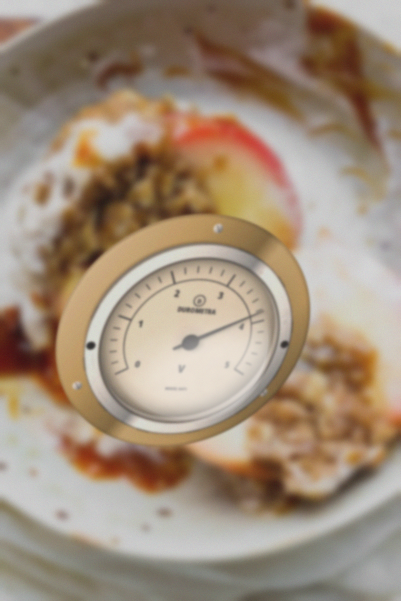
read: 3.8 V
